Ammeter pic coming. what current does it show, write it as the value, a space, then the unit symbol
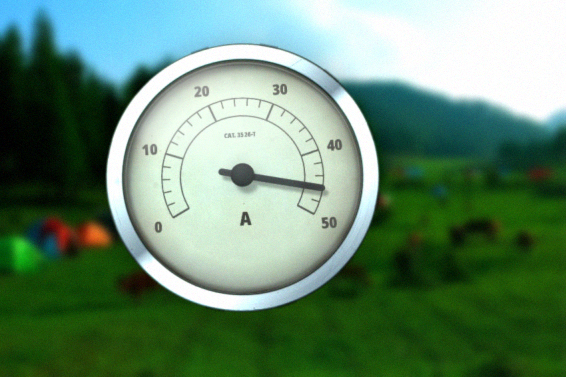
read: 46 A
